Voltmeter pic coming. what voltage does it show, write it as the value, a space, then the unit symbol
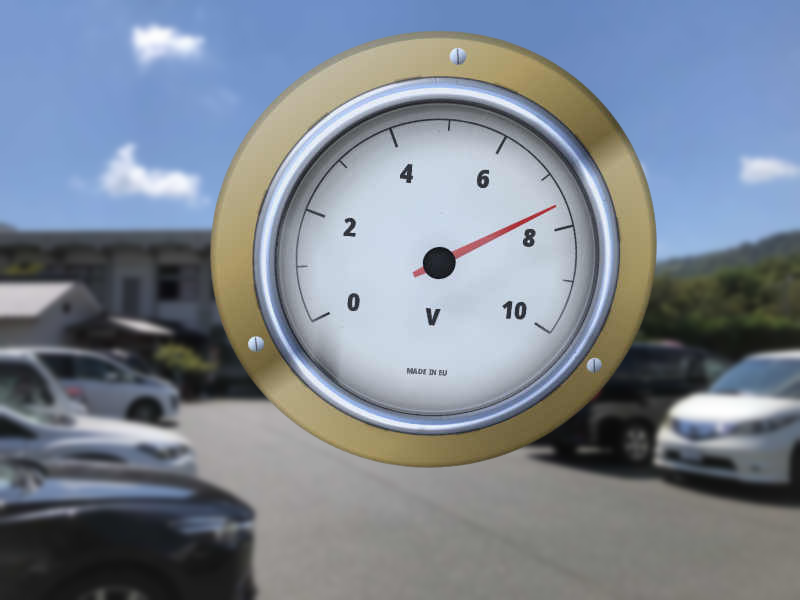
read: 7.5 V
